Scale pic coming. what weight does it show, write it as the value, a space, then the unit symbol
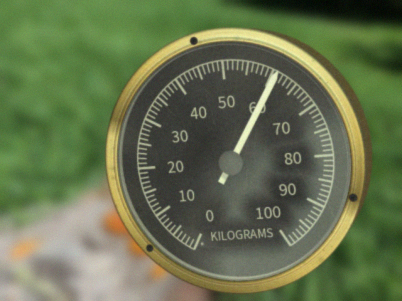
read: 61 kg
